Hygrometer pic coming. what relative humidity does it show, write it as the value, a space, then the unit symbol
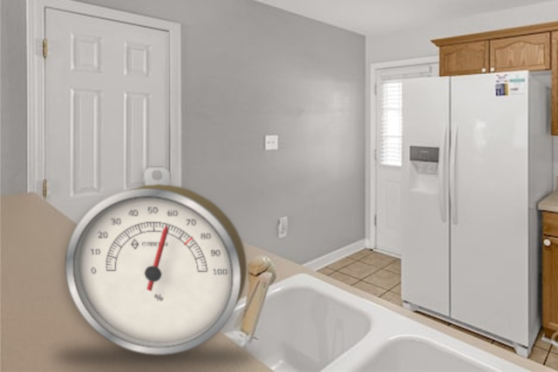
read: 60 %
